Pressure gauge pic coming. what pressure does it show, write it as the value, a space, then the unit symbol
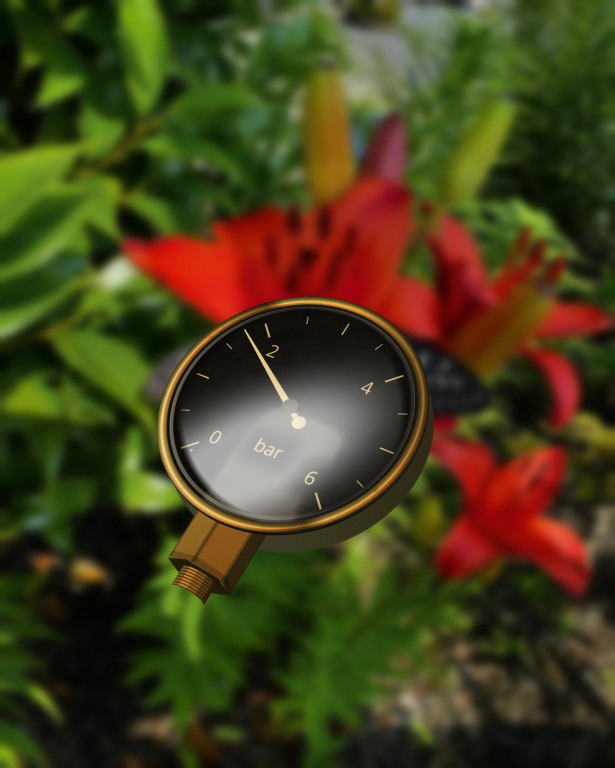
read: 1.75 bar
